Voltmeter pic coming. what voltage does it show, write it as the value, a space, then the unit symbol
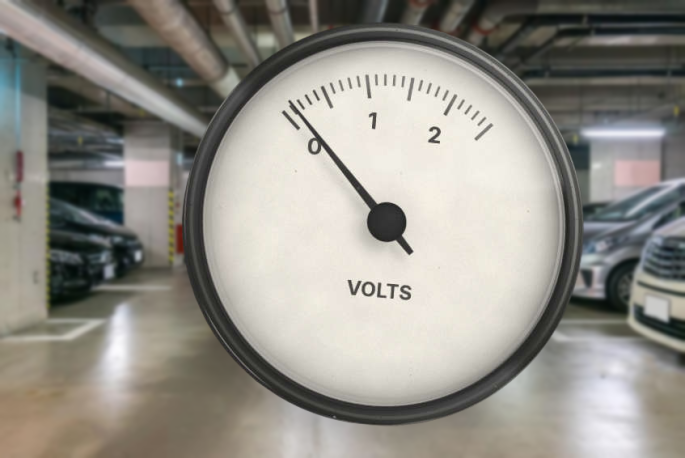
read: 0.1 V
